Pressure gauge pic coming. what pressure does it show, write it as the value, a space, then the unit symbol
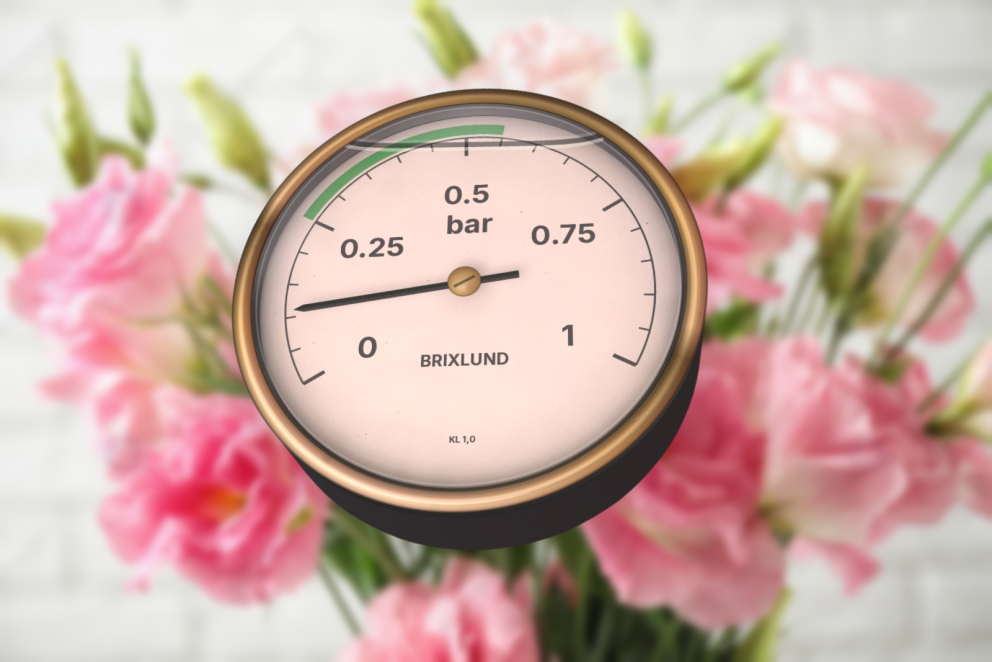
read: 0.1 bar
